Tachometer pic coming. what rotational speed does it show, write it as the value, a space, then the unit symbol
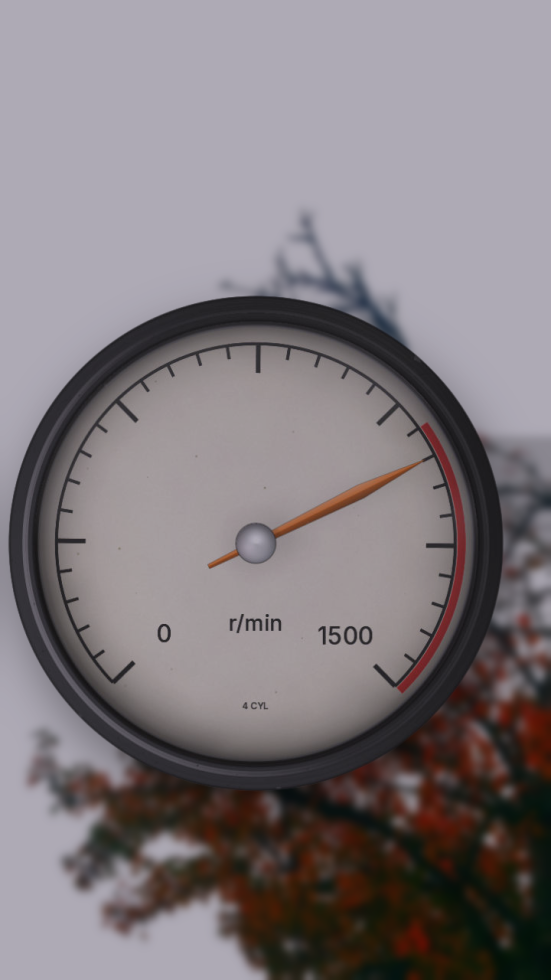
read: 1100 rpm
